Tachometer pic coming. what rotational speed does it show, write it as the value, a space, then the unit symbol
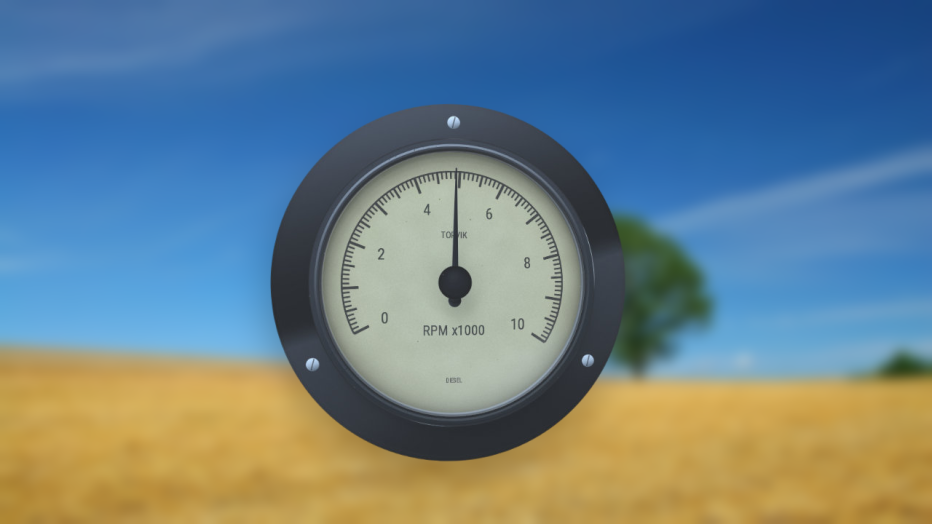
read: 4900 rpm
